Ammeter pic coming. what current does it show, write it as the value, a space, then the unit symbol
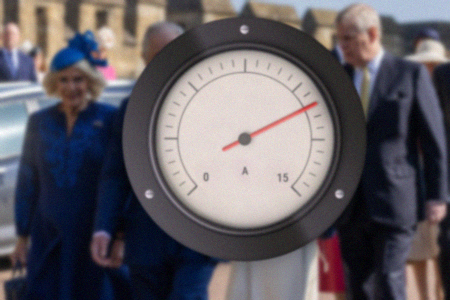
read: 11 A
